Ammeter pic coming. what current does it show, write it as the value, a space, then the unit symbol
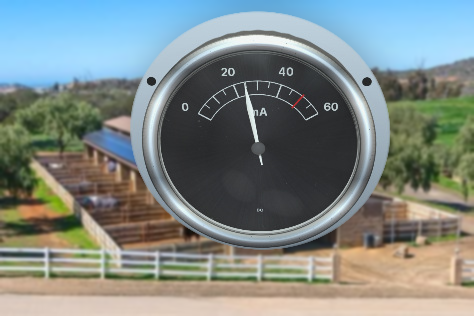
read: 25 mA
